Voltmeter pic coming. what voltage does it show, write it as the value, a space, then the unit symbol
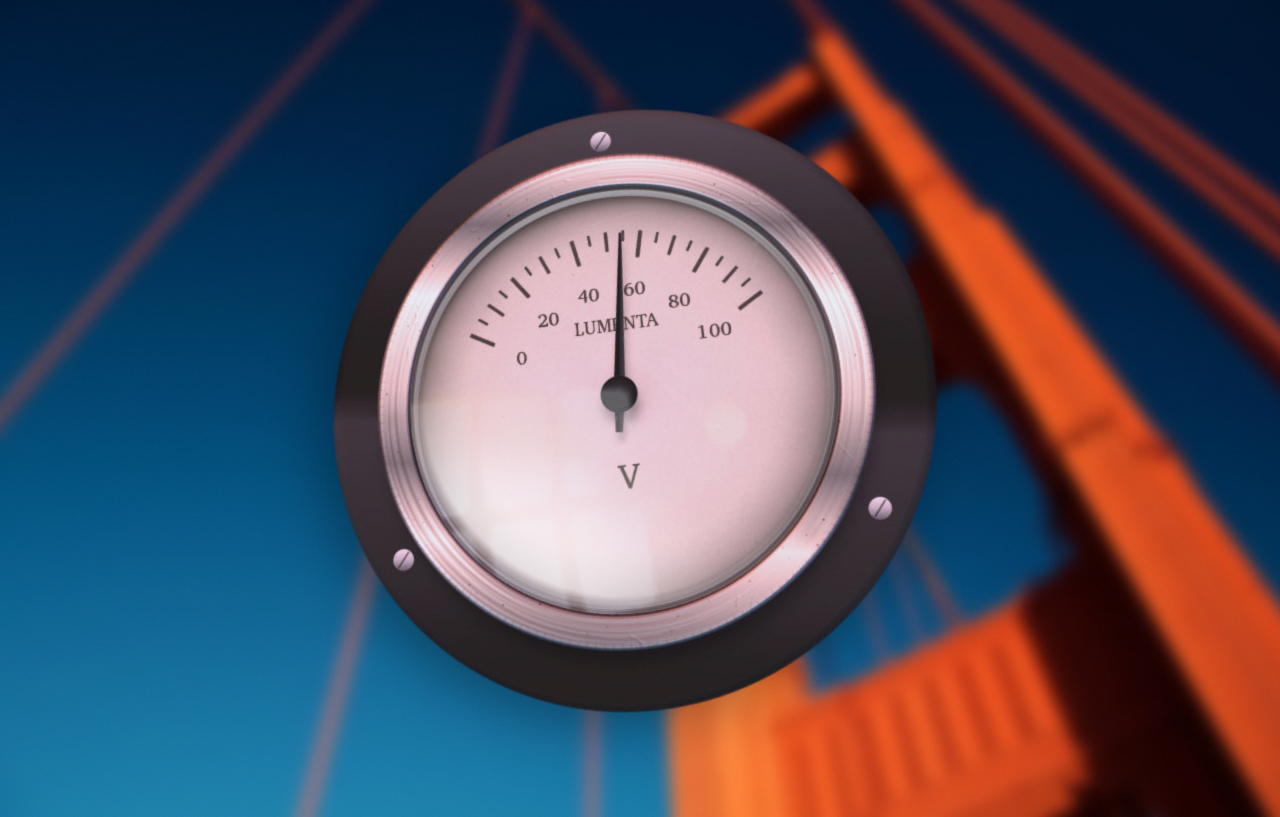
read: 55 V
